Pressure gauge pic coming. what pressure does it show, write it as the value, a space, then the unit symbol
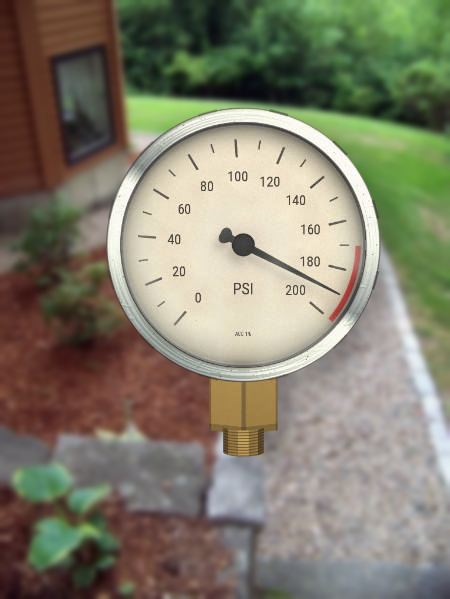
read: 190 psi
